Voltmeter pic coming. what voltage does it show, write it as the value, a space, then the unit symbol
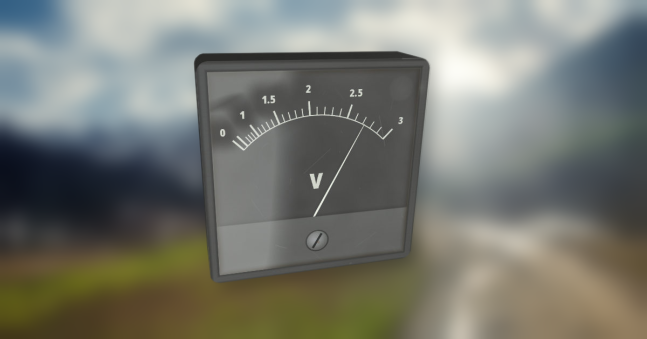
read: 2.7 V
